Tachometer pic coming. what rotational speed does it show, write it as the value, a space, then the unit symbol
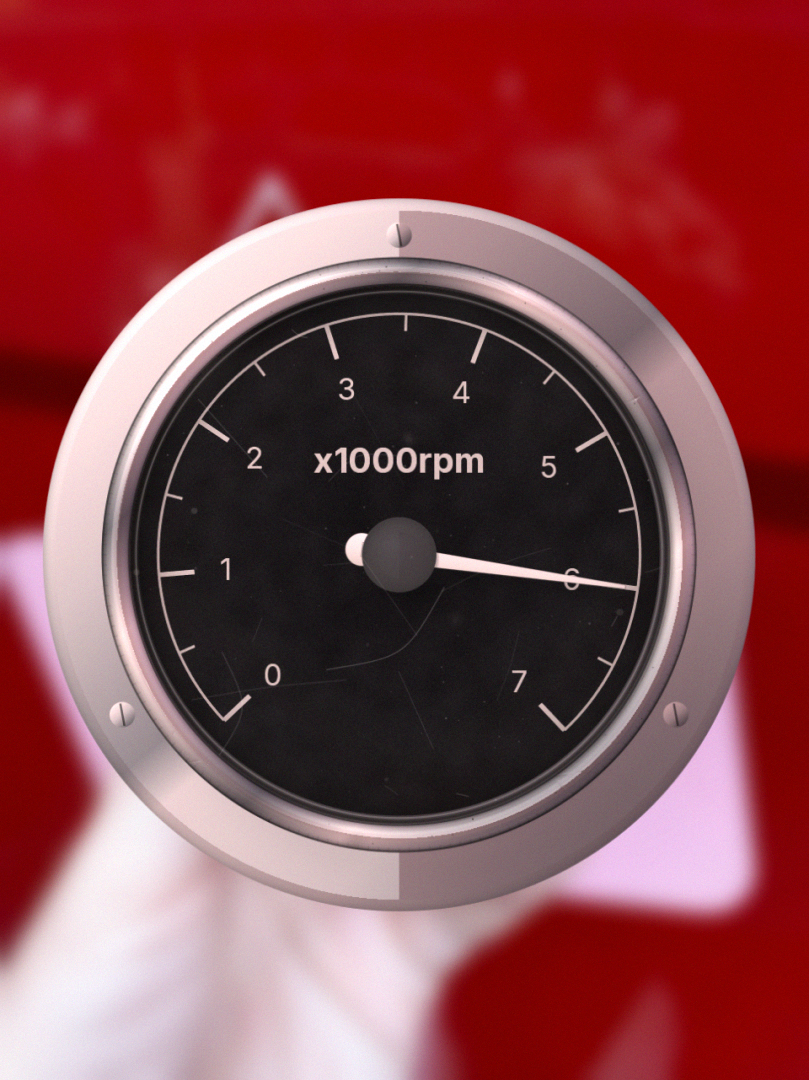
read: 6000 rpm
